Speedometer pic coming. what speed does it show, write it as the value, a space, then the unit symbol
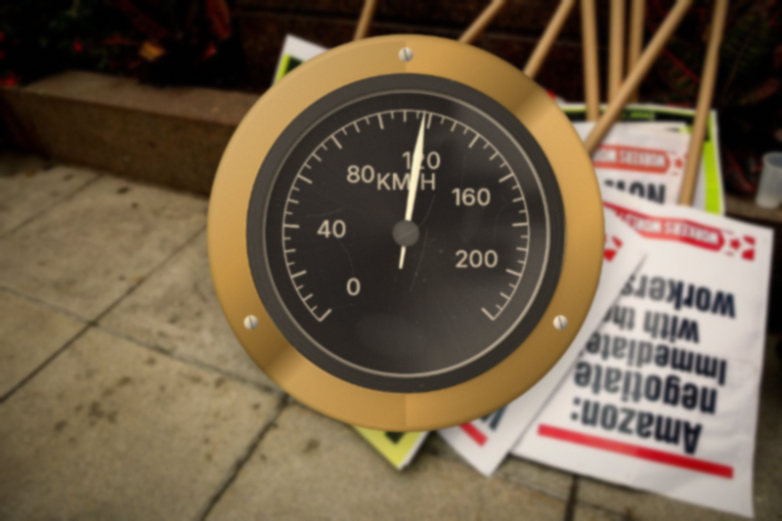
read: 117.5 km/h
